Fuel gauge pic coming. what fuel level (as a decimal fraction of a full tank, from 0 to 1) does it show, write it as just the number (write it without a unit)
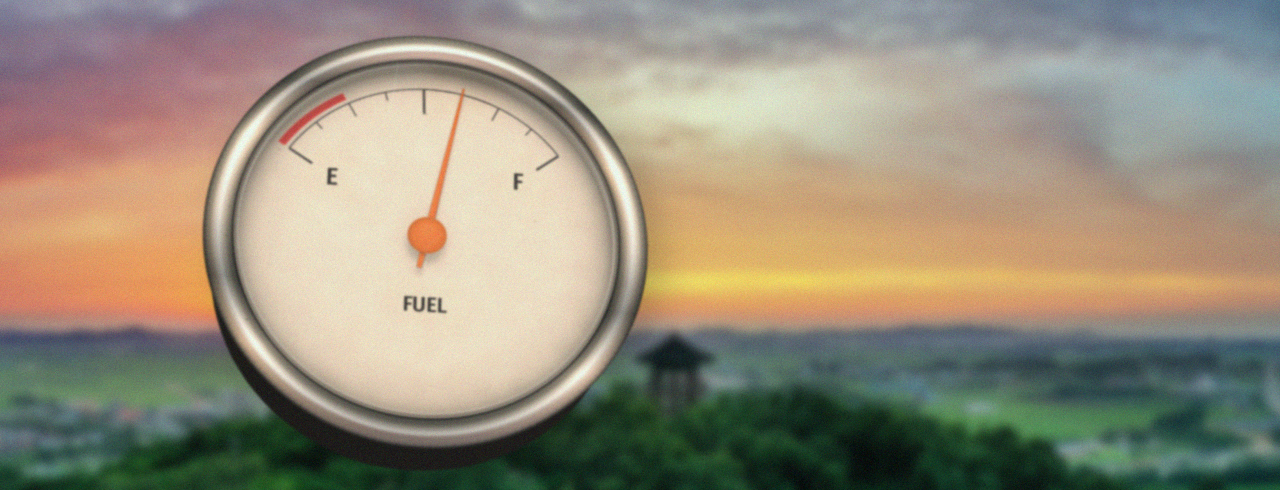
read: 0.625
